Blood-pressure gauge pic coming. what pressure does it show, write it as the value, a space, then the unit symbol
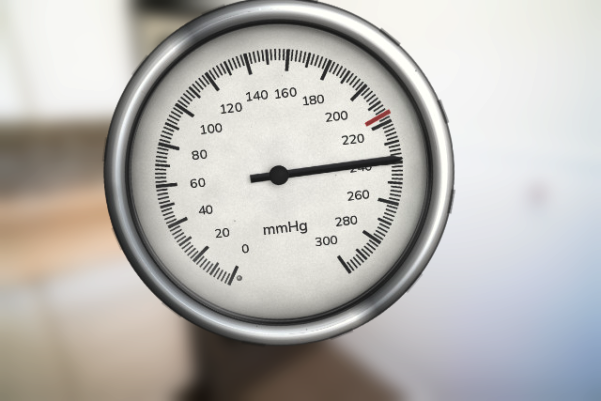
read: 238 mmHg
